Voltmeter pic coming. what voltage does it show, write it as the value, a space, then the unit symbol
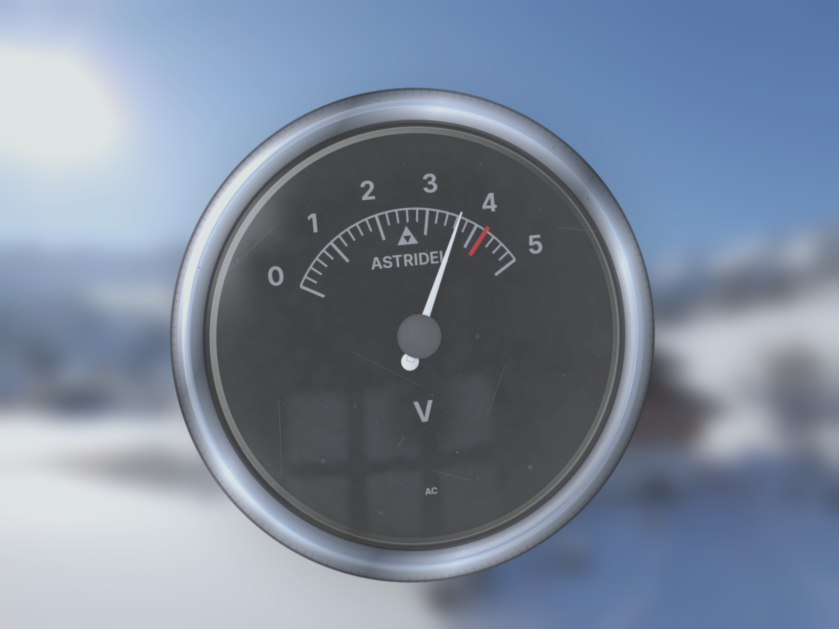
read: 3.6 V
